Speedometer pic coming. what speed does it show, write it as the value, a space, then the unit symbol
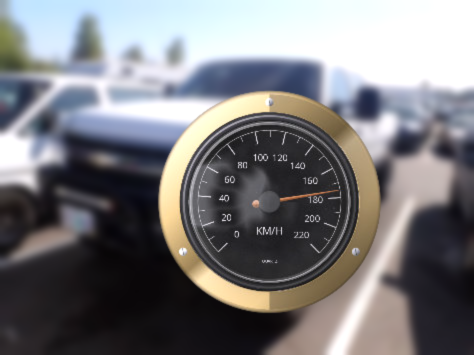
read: 175 km/h
